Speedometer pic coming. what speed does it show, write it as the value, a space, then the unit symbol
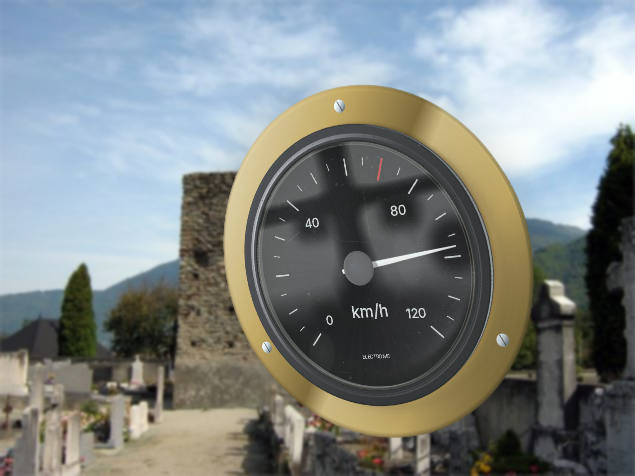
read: 97.5 km/h
